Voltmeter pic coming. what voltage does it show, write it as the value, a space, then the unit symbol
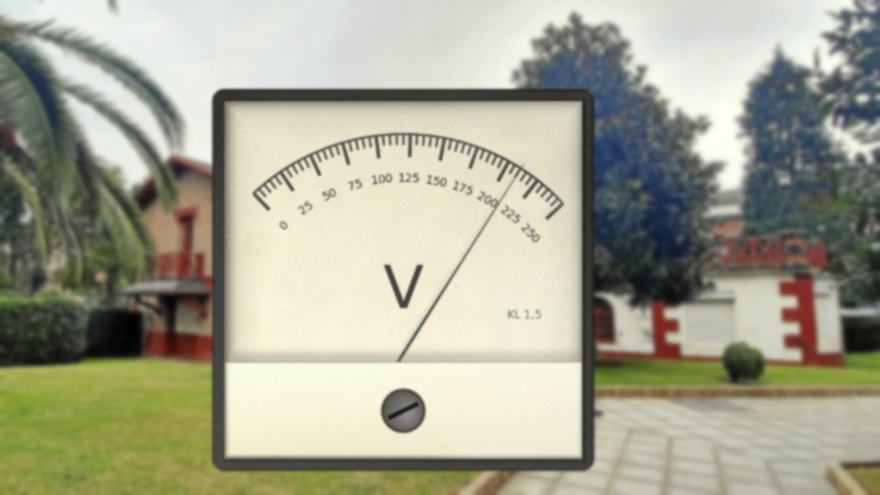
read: 210 V
